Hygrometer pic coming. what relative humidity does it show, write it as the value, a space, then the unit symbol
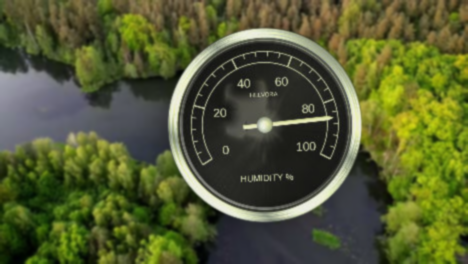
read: 86 %
